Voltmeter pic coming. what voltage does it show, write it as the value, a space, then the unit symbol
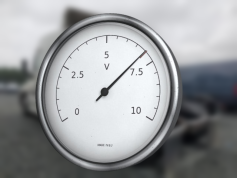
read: 7 V
